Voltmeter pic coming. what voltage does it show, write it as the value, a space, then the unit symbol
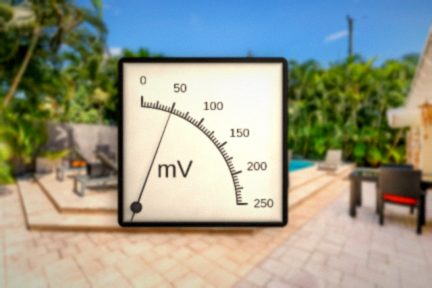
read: 50 mV
